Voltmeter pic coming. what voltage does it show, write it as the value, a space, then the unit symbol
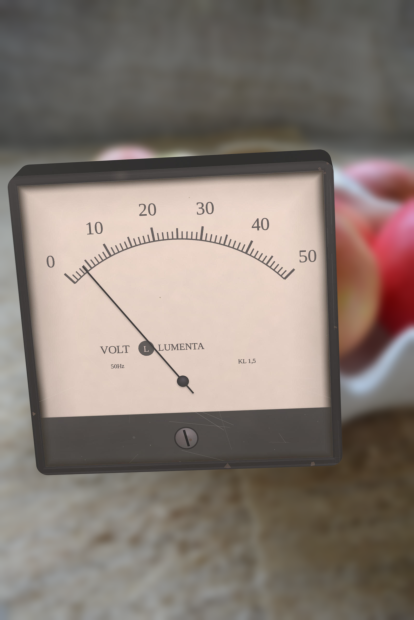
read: 4 V
